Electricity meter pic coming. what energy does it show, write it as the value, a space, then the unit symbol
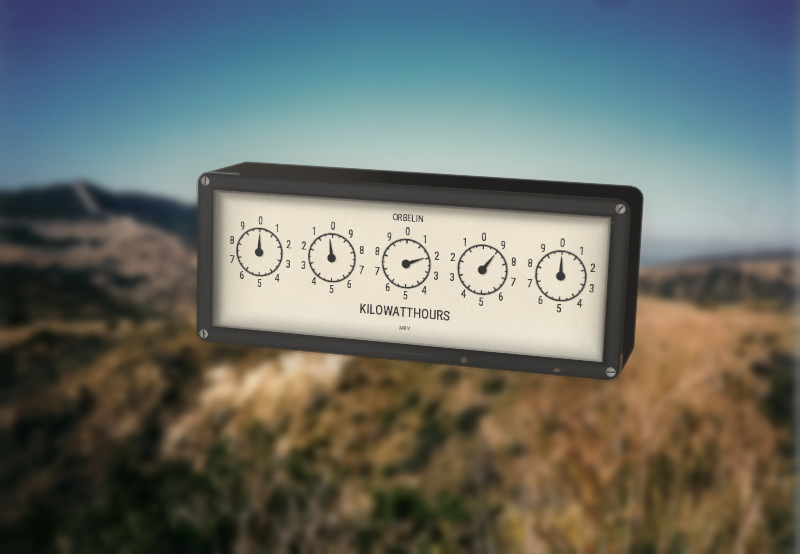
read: 190 kWh
